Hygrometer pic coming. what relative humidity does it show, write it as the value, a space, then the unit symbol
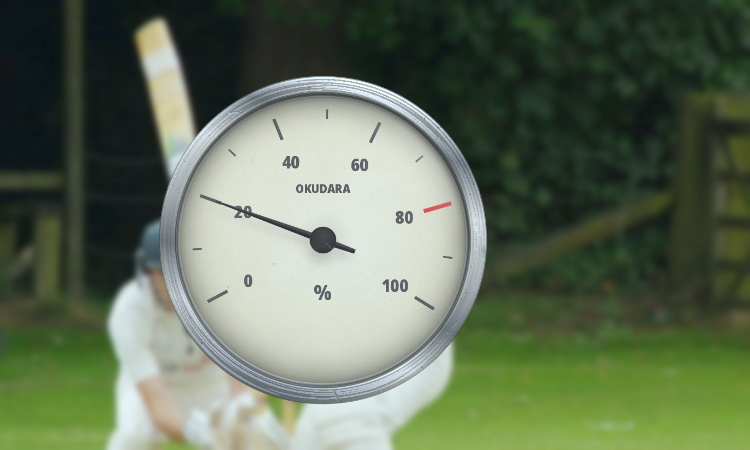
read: 20 %
